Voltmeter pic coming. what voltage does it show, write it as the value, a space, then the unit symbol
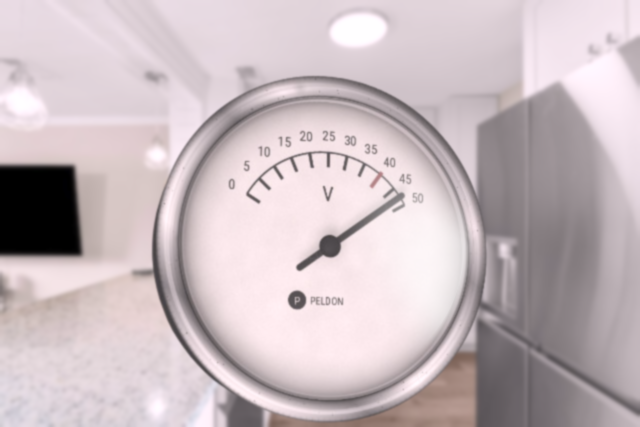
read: 47.5 V
